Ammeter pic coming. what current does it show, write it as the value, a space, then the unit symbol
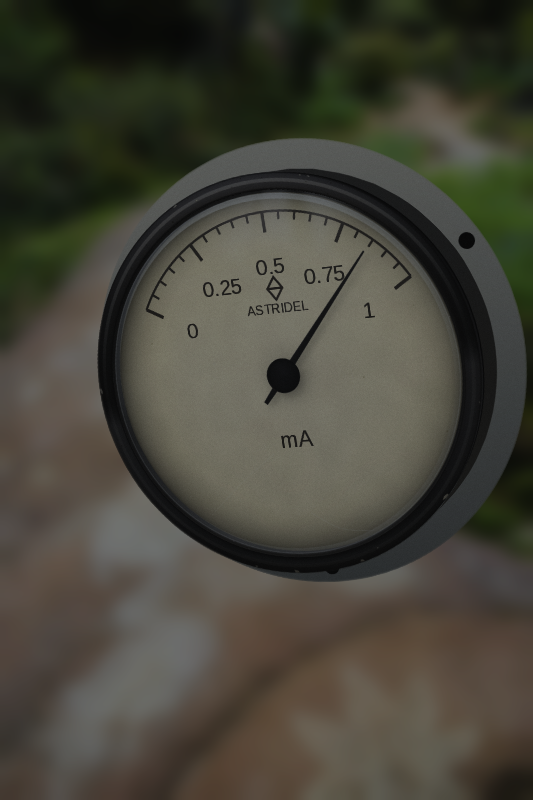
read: 0.85 mA
